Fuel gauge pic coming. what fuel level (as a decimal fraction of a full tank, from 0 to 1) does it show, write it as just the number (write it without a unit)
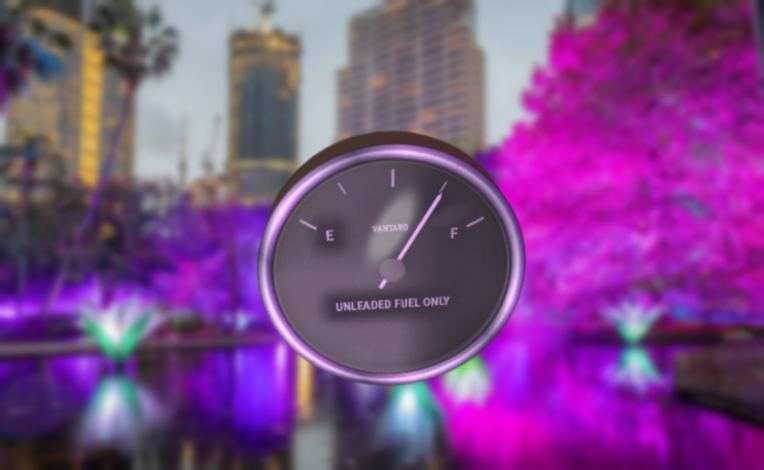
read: 0.75
